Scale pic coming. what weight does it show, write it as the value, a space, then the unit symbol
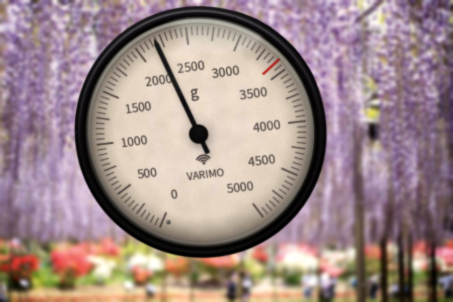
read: 2200 g
